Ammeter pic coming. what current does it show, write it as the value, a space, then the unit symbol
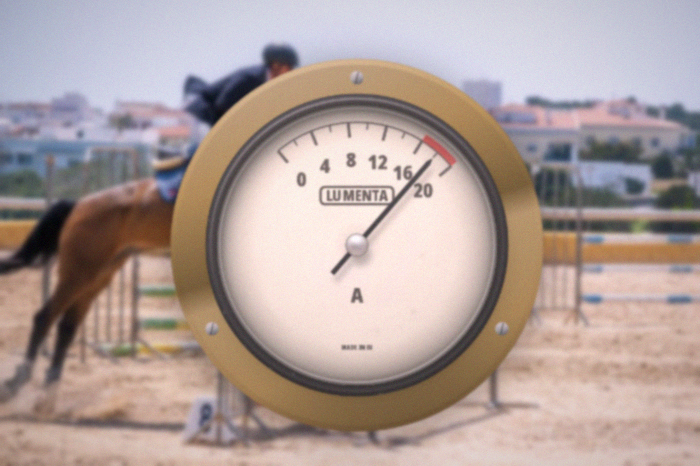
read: 18 A
